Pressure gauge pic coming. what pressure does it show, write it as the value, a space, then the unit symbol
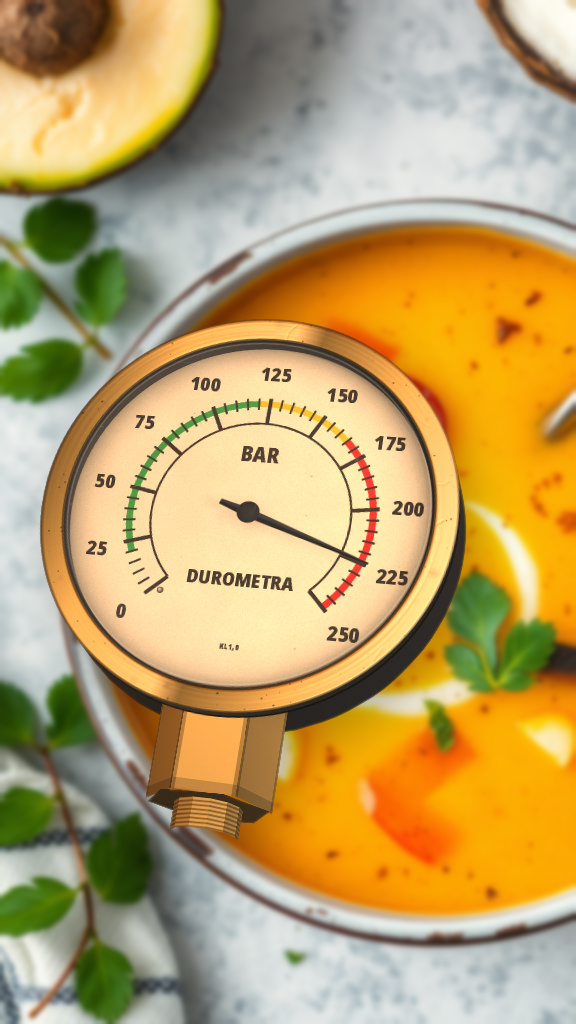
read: 225 bar
